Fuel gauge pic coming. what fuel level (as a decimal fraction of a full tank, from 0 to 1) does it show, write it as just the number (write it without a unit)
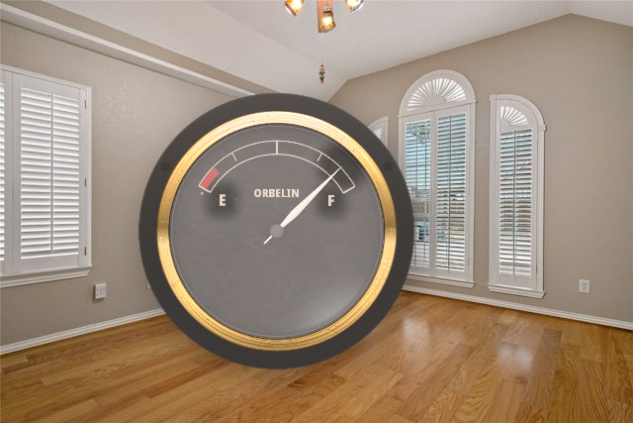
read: 0.875
